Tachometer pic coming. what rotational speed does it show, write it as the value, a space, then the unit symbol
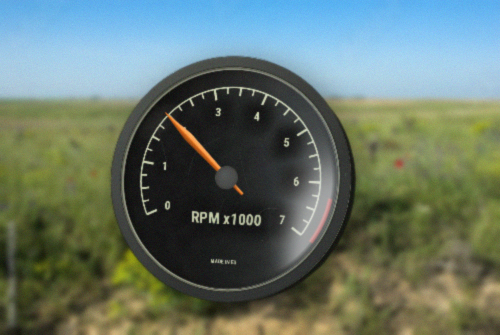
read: 2000 rpm
